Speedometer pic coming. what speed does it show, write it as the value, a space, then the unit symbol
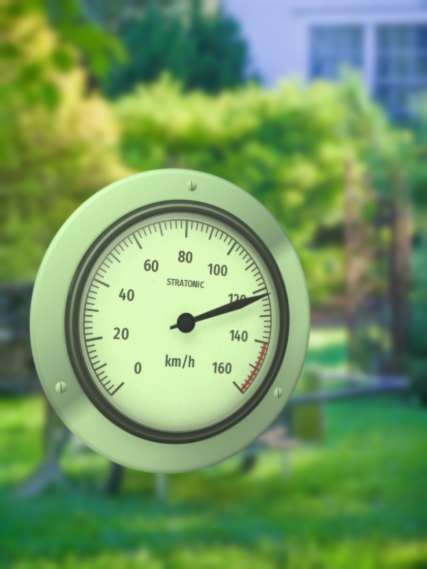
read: 122 km/h
